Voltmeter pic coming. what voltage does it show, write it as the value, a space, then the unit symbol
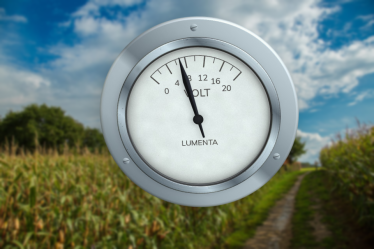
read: 7 V
